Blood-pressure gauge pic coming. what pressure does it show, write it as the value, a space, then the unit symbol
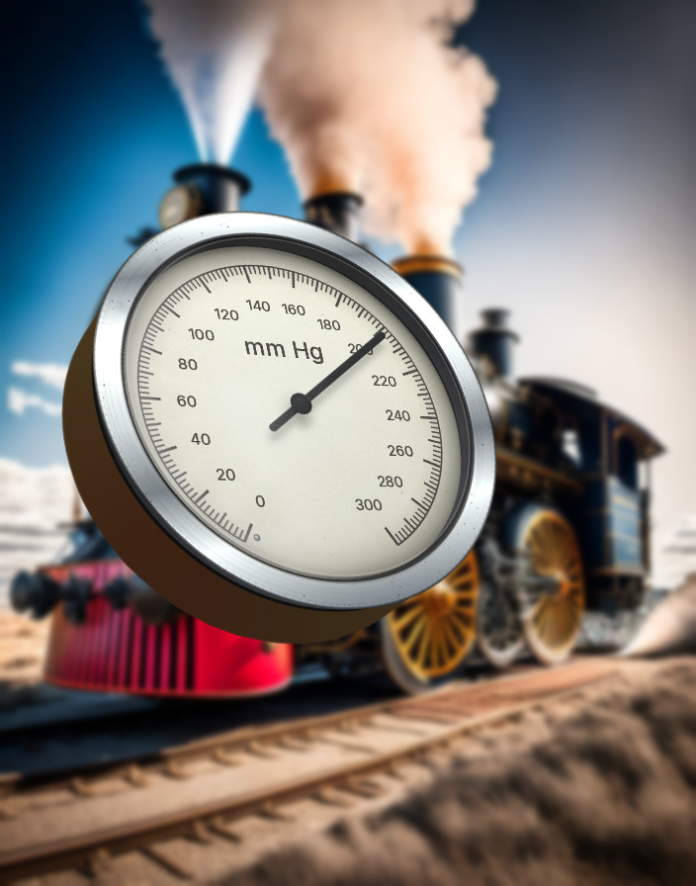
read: 202 mmHg
